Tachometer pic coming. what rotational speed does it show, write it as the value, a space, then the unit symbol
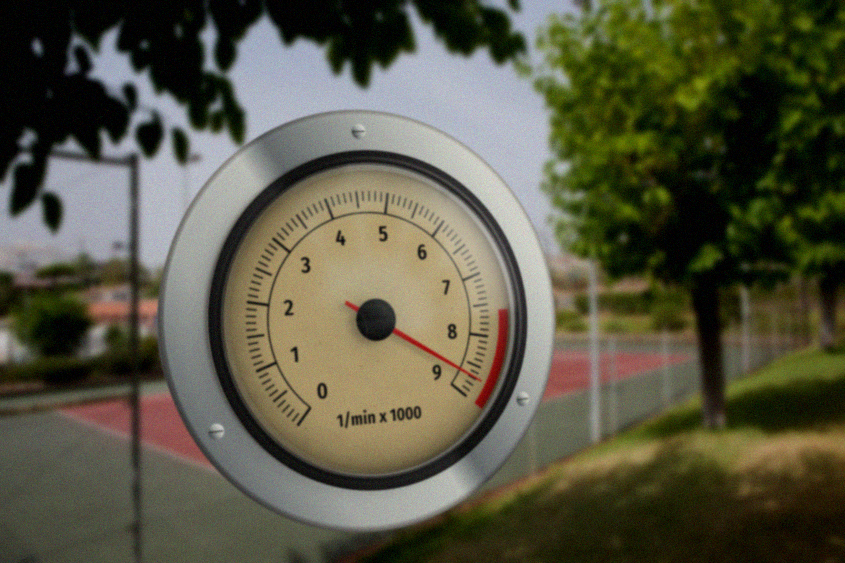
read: 8700 rpm
